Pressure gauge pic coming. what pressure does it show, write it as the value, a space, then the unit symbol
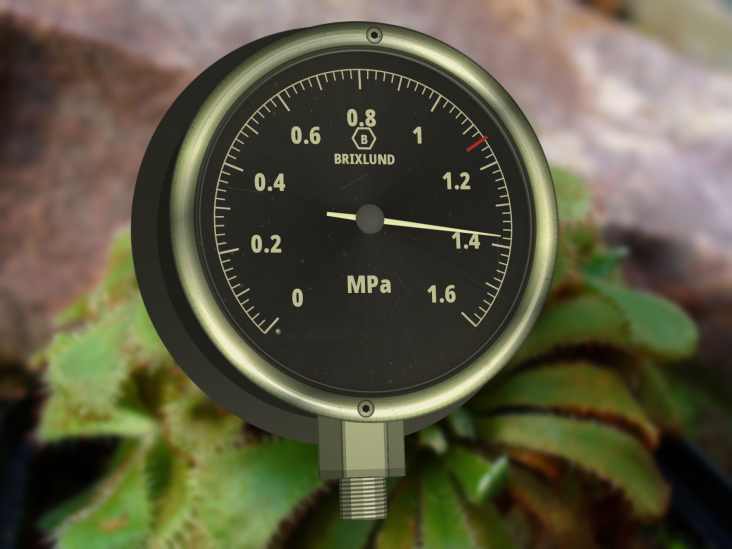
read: 1.38 MPa
